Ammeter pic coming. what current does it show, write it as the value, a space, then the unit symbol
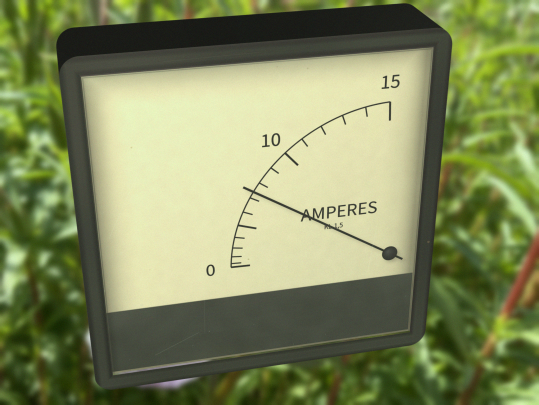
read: 7.5 A
